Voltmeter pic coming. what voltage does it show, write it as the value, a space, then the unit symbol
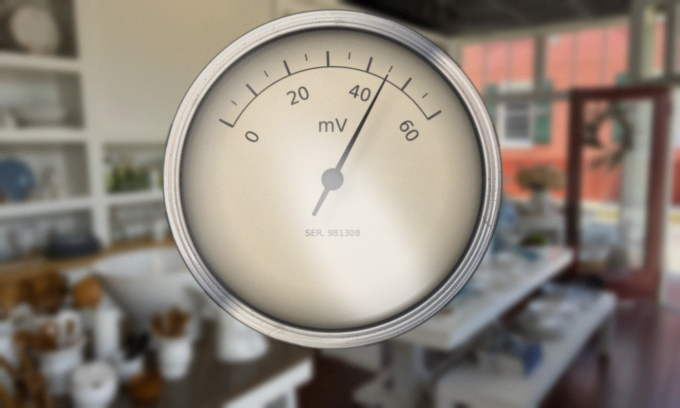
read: 45 mV
